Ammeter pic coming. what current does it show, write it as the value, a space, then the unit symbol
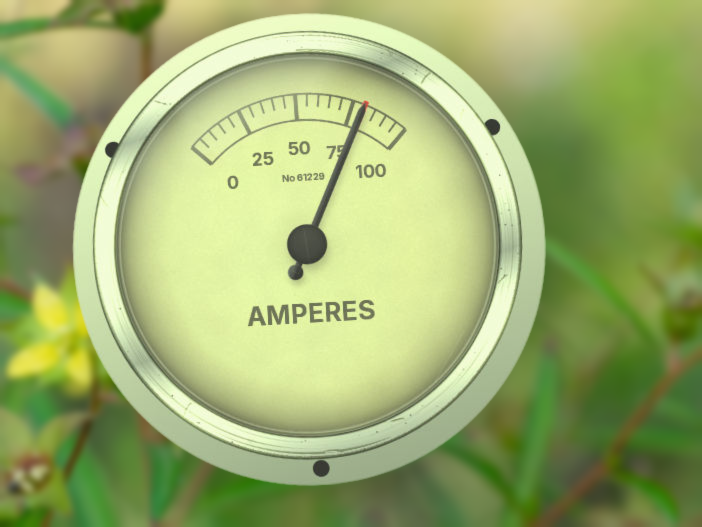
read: 80 A
